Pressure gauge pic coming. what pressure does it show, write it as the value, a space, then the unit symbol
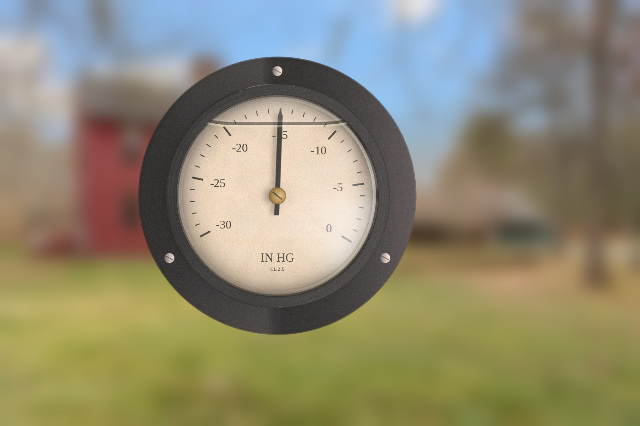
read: -15 inHg
